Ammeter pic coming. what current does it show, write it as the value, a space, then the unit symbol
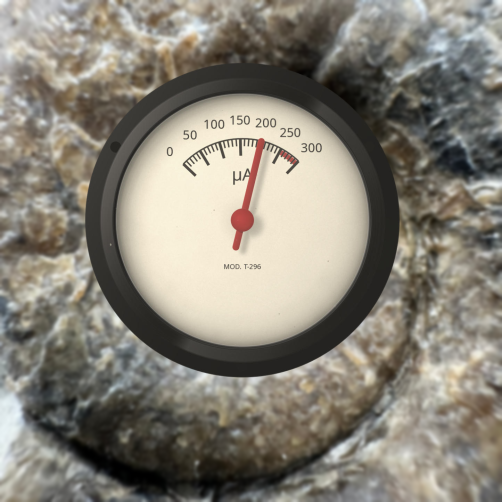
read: 200 µA
